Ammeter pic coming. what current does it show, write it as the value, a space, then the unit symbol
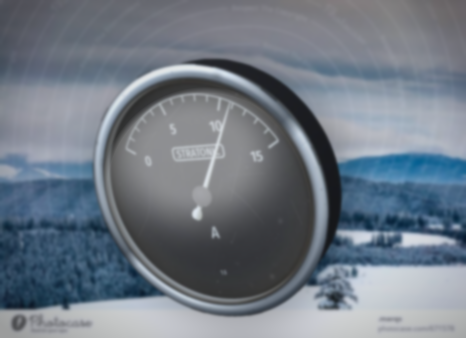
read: 11 A
